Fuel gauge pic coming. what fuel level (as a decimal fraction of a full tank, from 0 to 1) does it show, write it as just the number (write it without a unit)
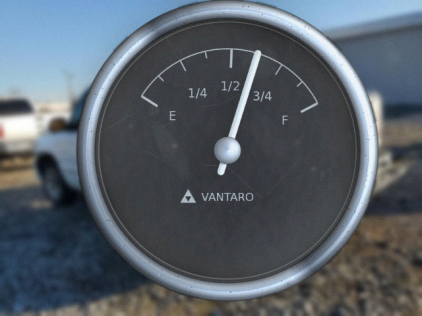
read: 0.625
